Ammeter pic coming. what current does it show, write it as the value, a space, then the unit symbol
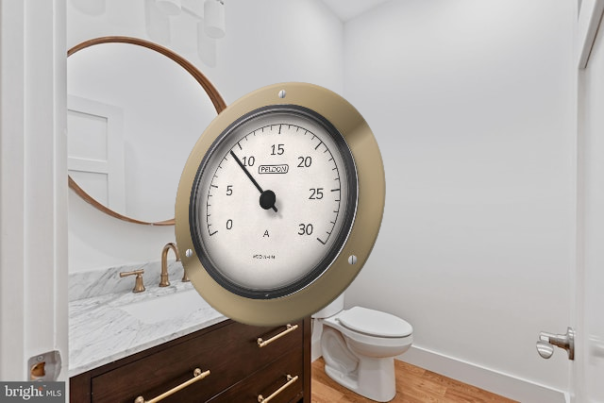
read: 9 A
